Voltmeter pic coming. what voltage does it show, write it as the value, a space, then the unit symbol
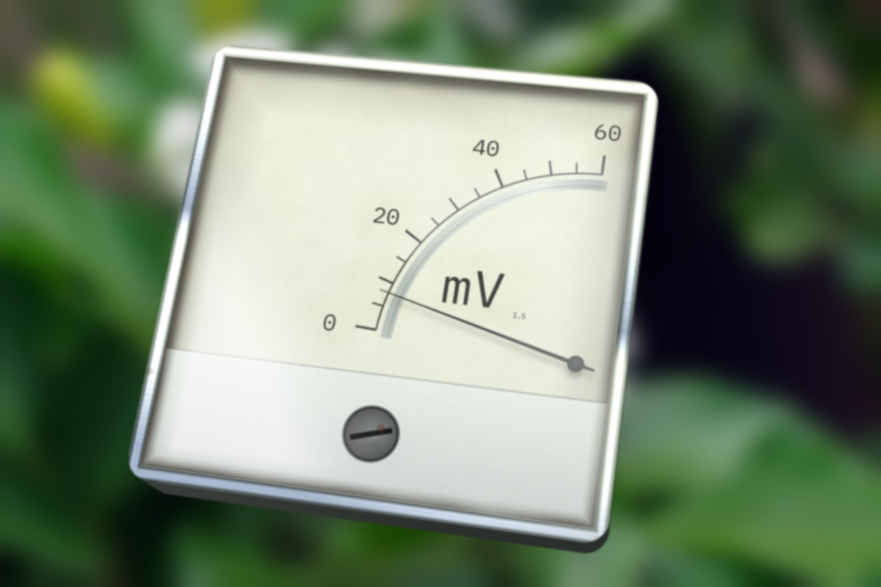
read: 7.5 mV
